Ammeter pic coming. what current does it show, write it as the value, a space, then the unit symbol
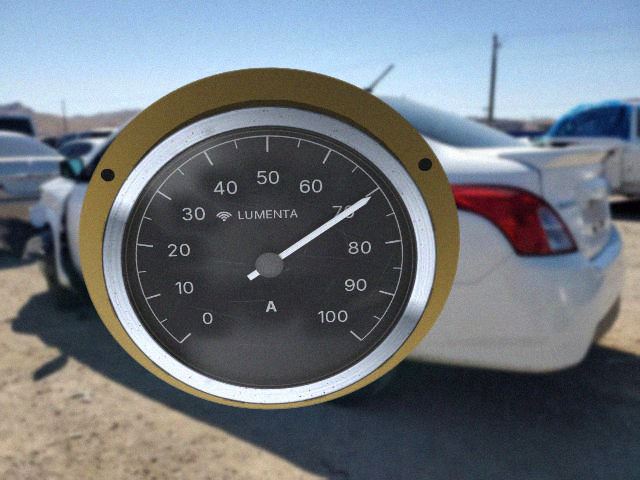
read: 70 A
